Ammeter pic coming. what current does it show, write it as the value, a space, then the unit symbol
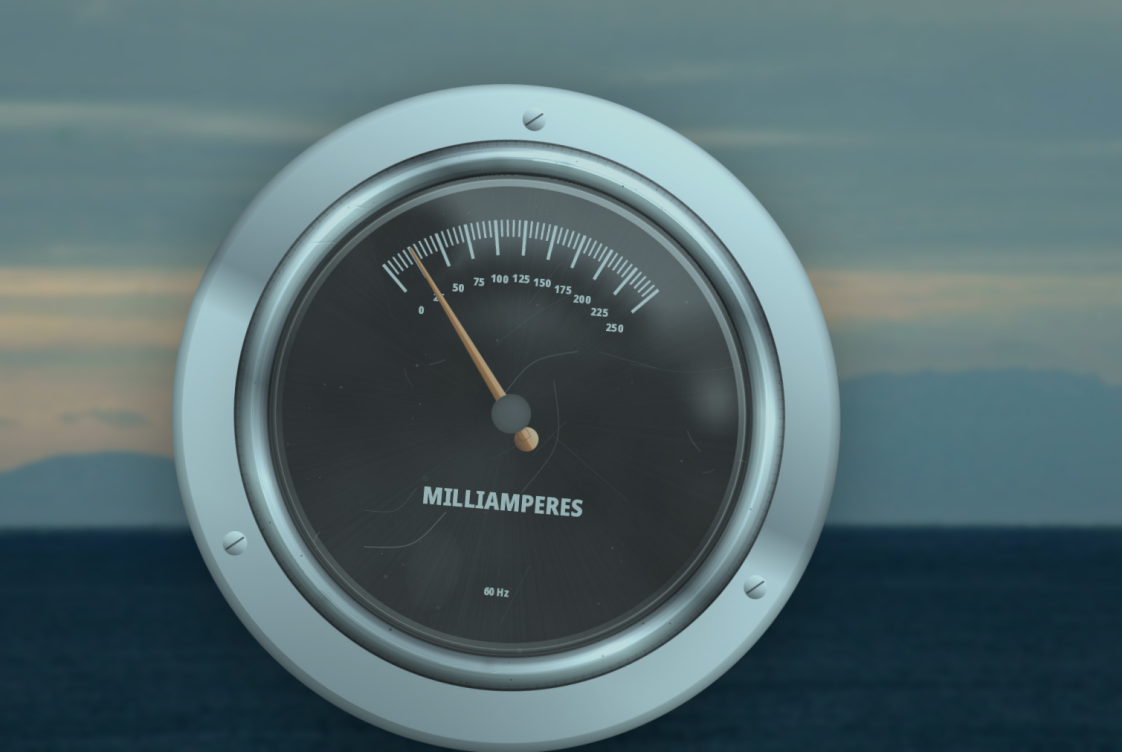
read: 25 mA
